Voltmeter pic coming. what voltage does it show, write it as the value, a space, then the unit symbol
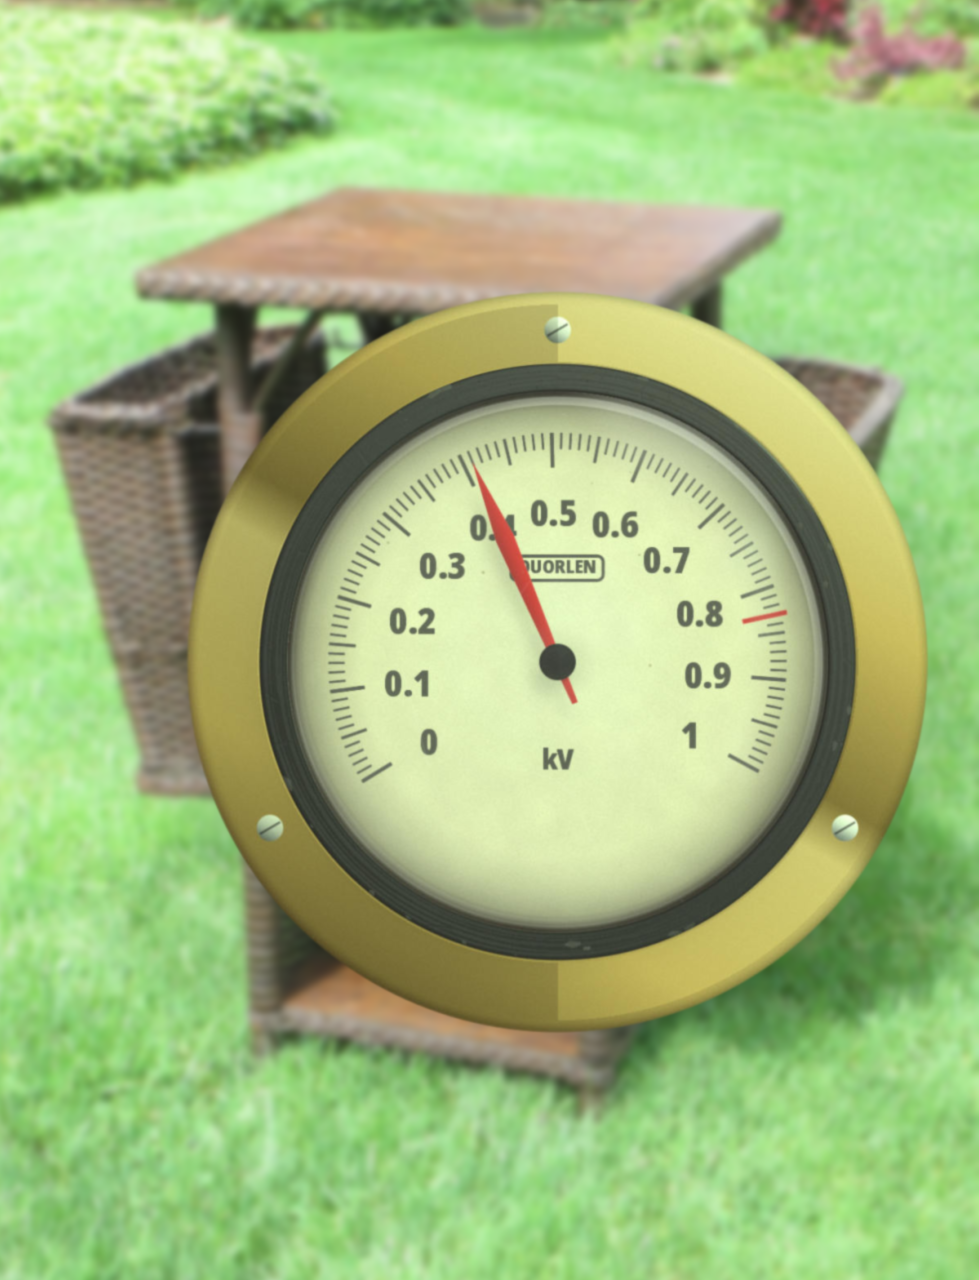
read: 0.41 kV
